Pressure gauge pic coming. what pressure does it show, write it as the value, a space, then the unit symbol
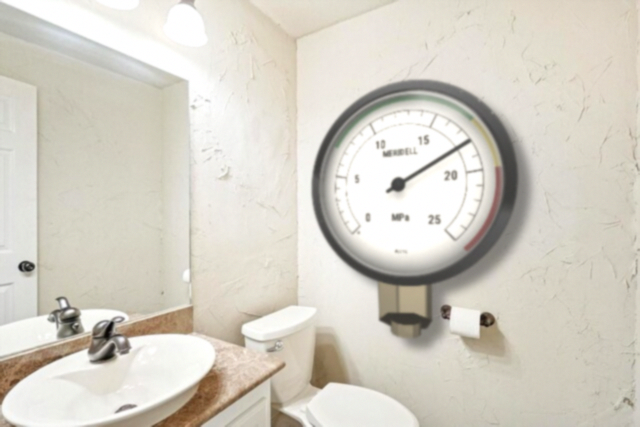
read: 18 MPa
